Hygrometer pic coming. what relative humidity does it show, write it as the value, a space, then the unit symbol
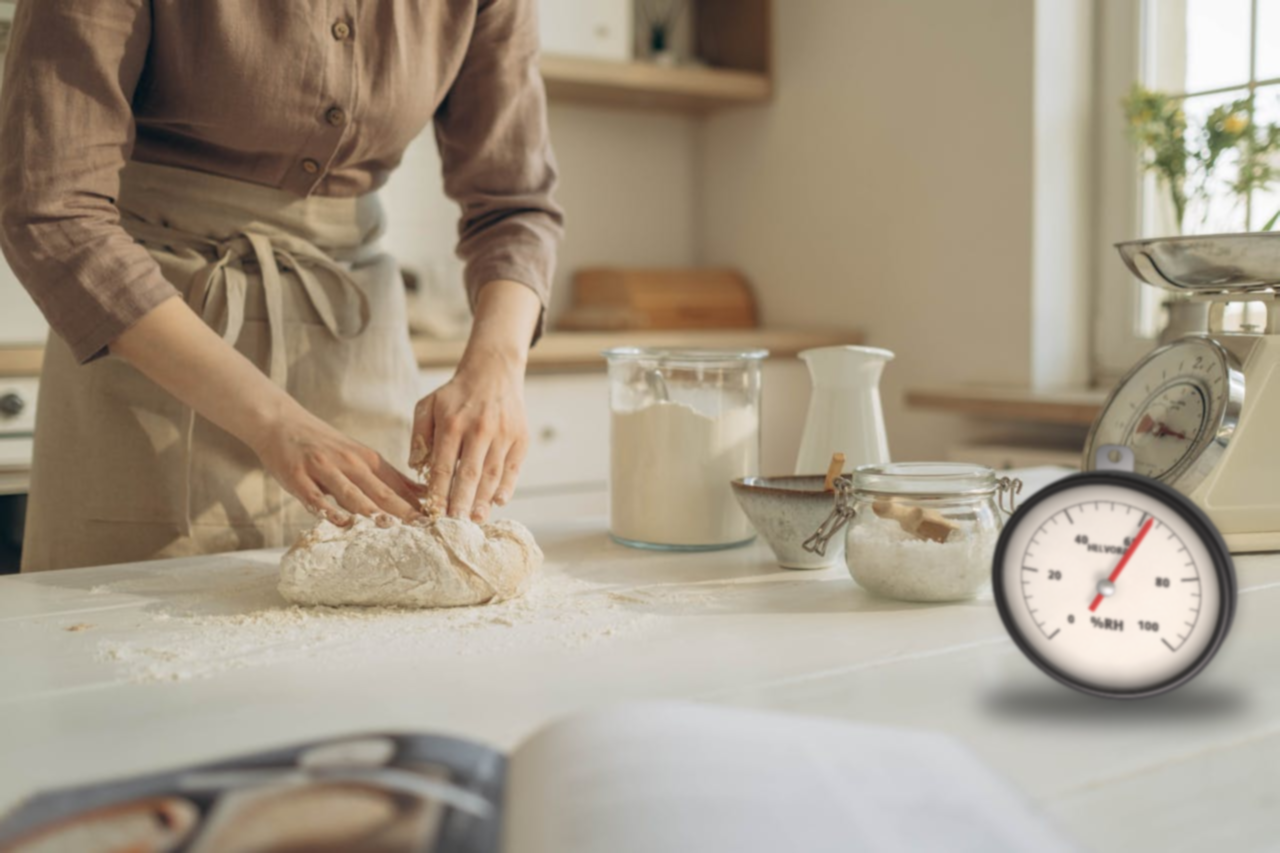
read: 62 %
